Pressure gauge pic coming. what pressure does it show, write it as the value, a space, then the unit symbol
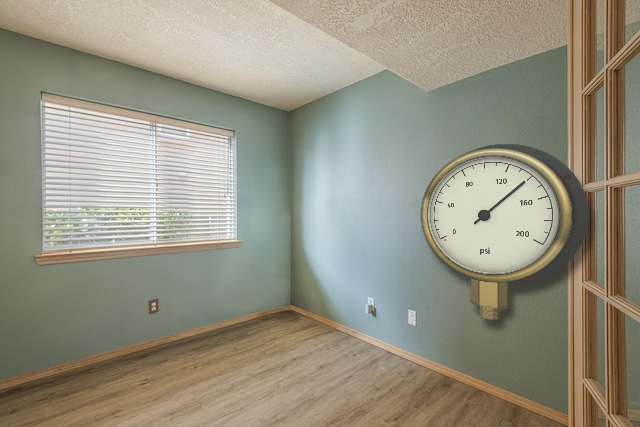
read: 140 psi
